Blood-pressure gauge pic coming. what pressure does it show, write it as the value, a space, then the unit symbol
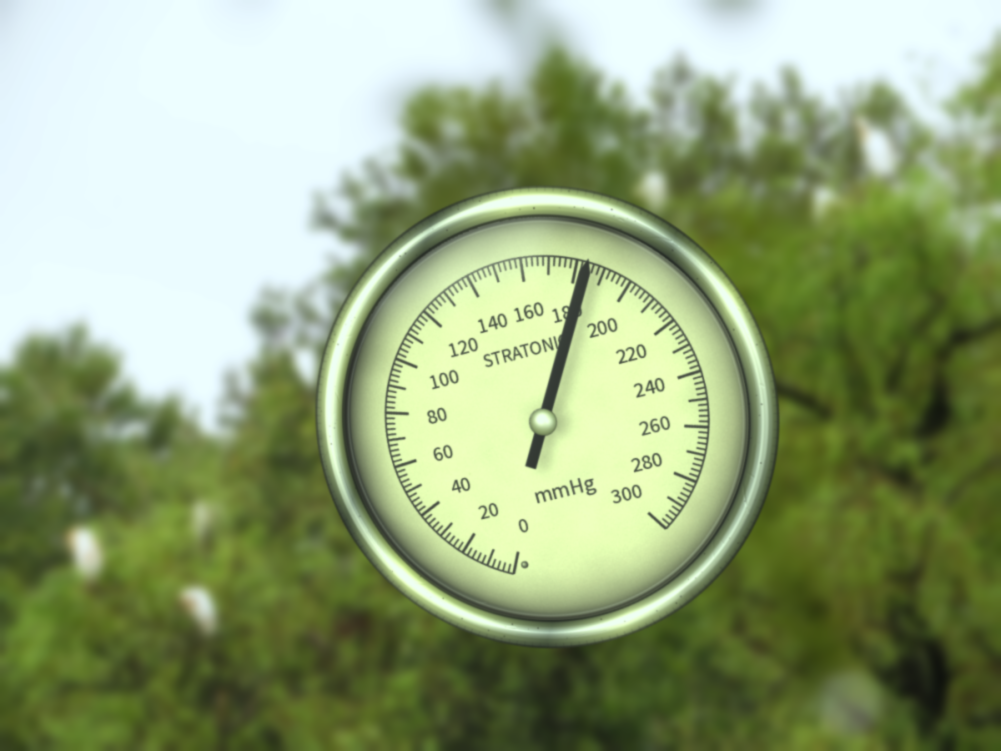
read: 184 mmHg
